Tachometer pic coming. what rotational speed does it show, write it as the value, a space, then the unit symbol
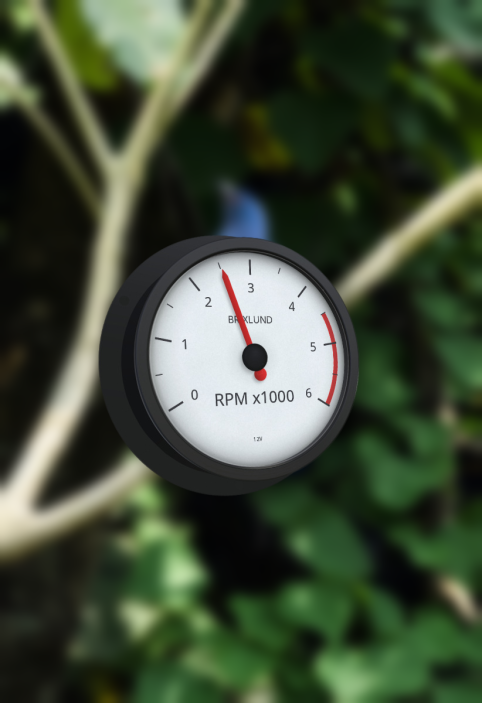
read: 2500 rpm
